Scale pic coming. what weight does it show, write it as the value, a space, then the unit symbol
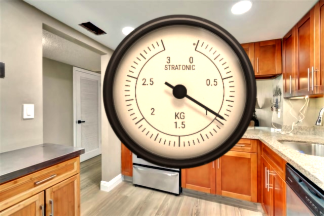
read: 0.95 kg
